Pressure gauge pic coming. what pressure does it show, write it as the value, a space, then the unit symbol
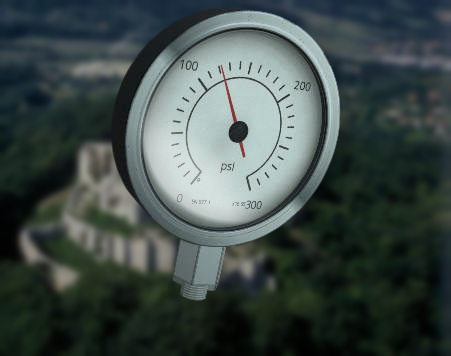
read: 120 psi
